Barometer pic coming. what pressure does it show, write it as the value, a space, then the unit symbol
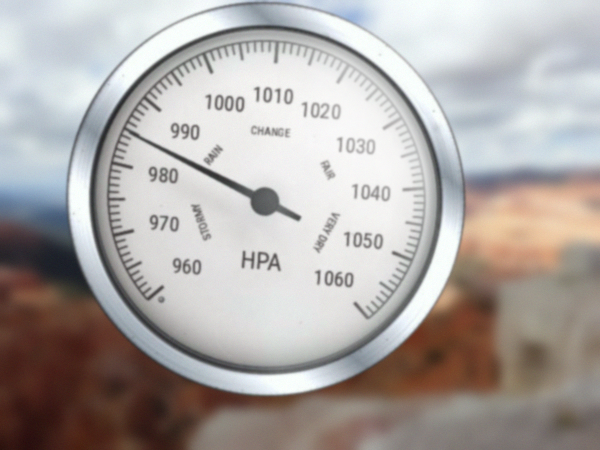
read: 985 hPa
